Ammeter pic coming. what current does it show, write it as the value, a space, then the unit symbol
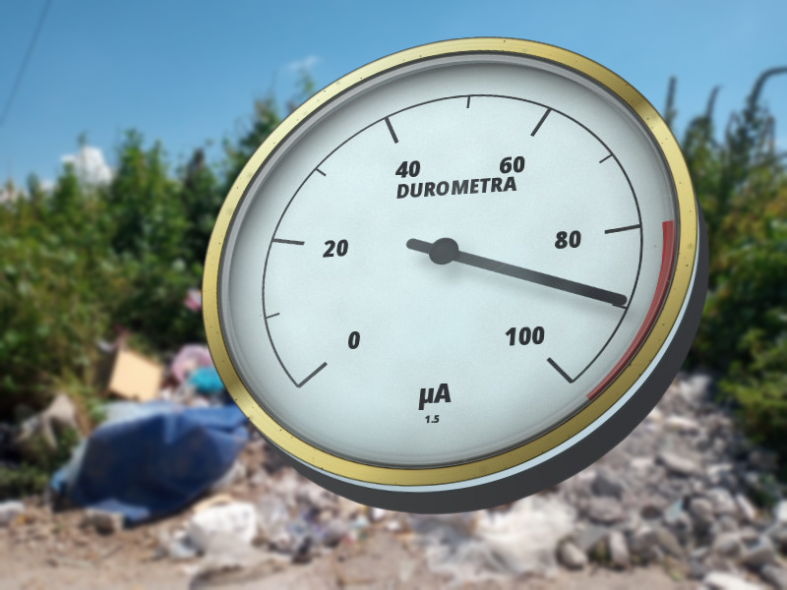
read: 90 µA
